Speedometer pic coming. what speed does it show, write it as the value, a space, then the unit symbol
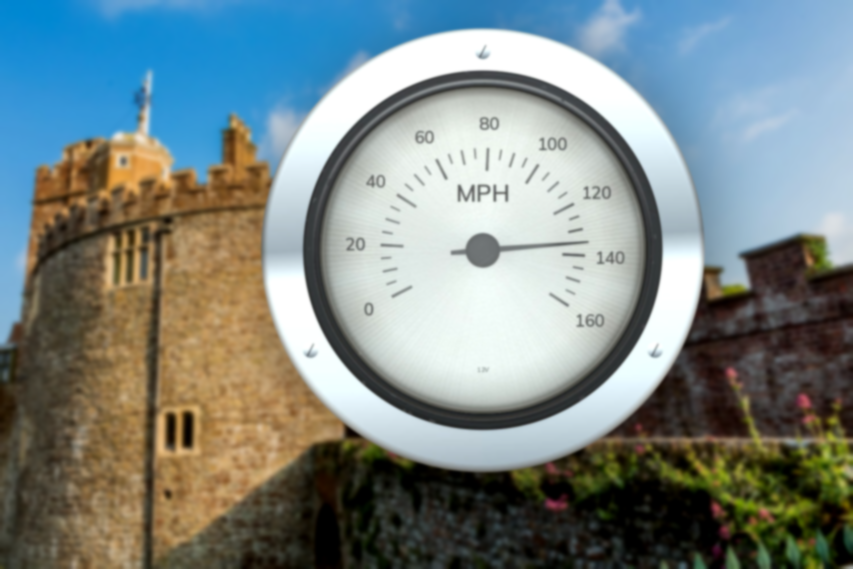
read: 135 mph
